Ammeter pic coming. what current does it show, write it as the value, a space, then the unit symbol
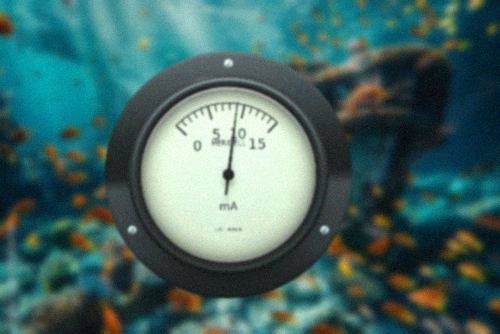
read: 9 mA
